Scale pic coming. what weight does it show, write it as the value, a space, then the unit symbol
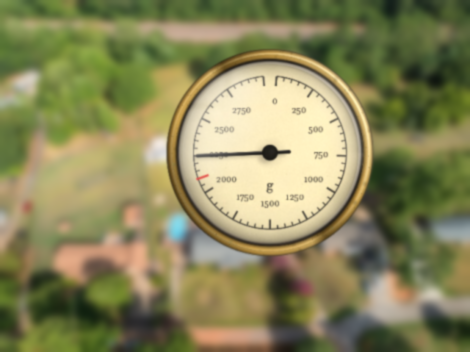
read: 2250 g
